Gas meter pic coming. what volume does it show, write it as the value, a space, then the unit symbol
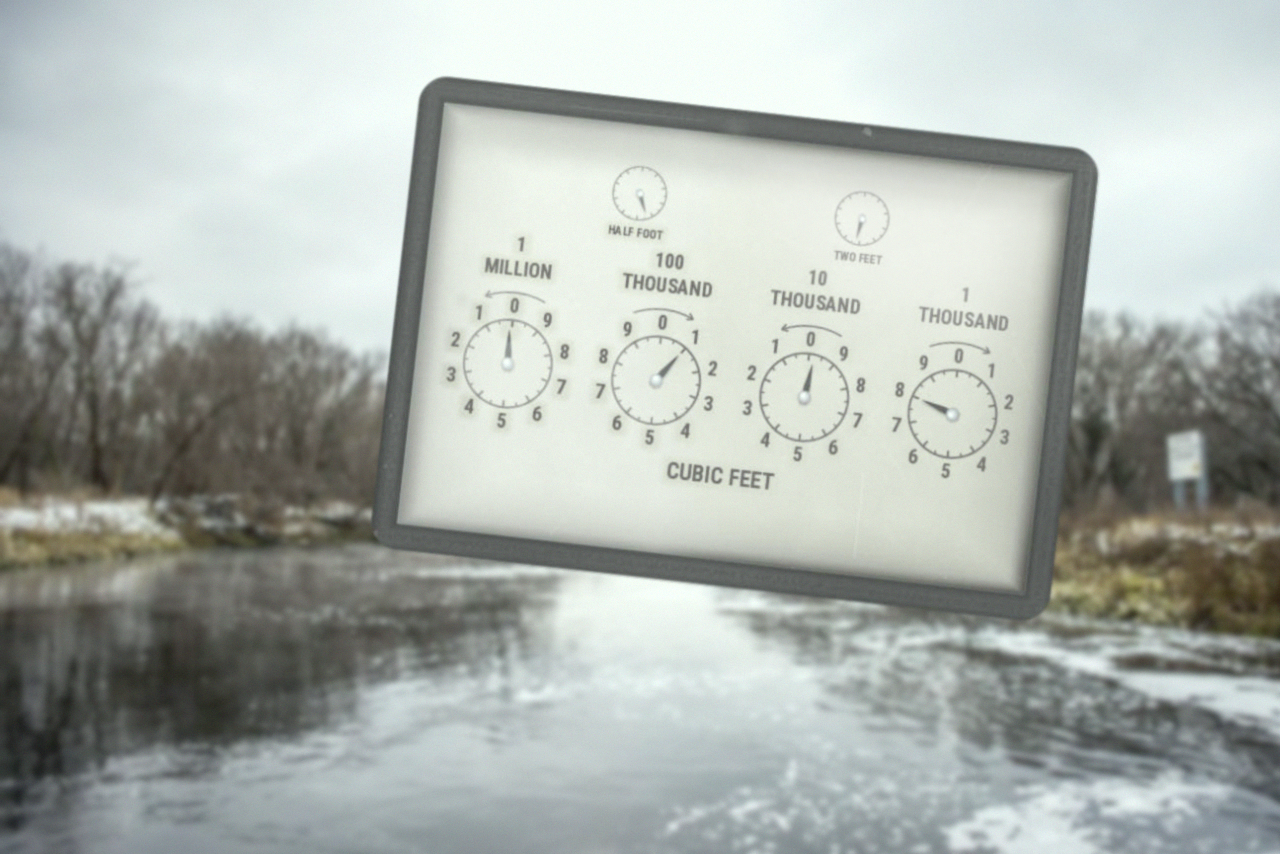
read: 9800 ft³
